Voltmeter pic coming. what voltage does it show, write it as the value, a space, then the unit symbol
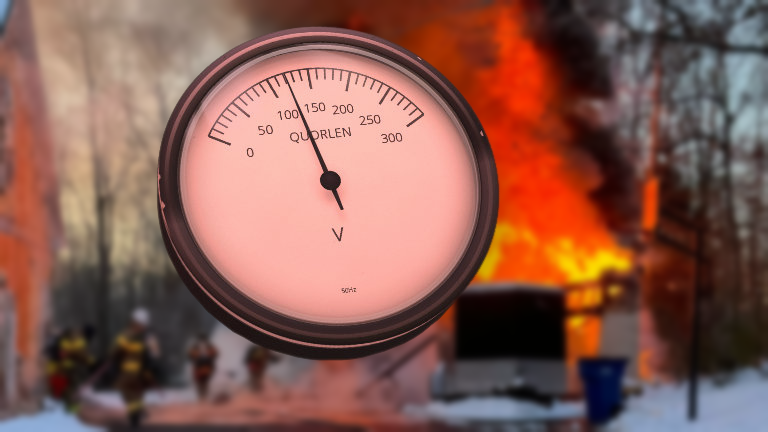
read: 120 V
